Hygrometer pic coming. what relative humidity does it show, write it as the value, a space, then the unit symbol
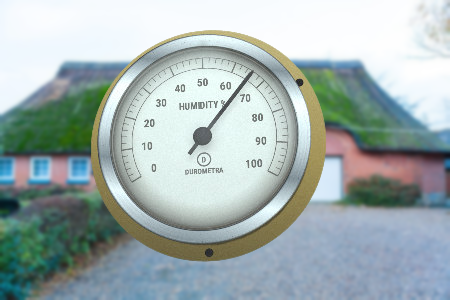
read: 66 %
